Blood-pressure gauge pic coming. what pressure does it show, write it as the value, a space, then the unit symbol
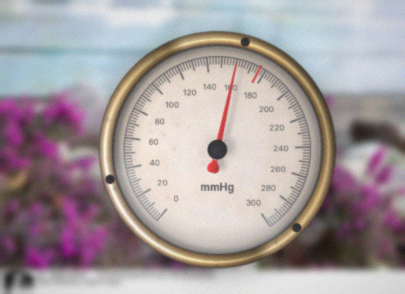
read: 160 mmHg
